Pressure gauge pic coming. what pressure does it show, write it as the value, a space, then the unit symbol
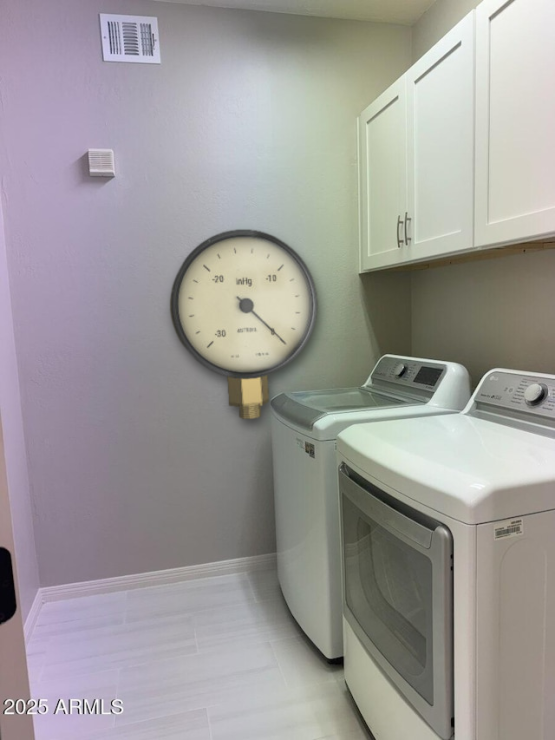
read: 0 inHg
